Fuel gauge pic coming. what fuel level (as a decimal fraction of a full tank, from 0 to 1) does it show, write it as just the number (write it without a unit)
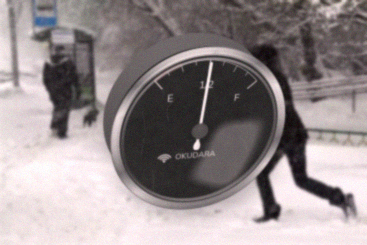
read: 0.5
